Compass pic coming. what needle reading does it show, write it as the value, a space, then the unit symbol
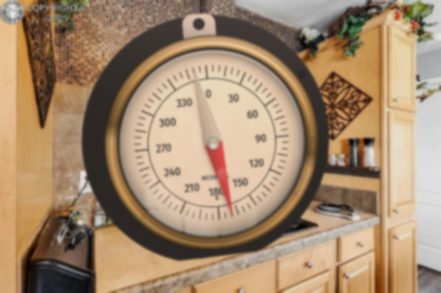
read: 170 °
